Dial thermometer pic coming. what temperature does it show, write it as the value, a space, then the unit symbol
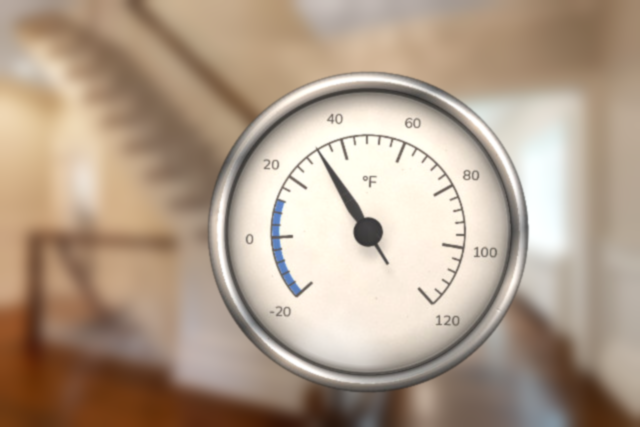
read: 32 °F
